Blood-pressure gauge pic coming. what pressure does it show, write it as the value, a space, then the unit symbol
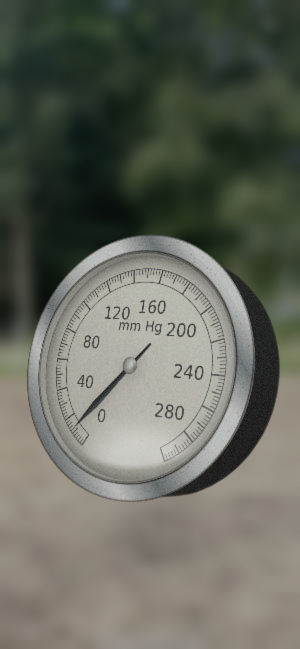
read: 10 mmHg
